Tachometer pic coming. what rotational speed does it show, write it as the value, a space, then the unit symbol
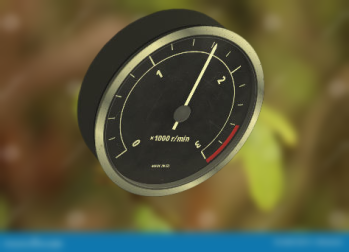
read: 1600 rpm
